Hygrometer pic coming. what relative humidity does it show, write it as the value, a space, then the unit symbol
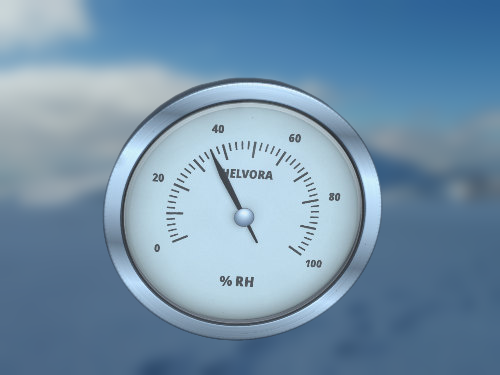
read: 36 %
